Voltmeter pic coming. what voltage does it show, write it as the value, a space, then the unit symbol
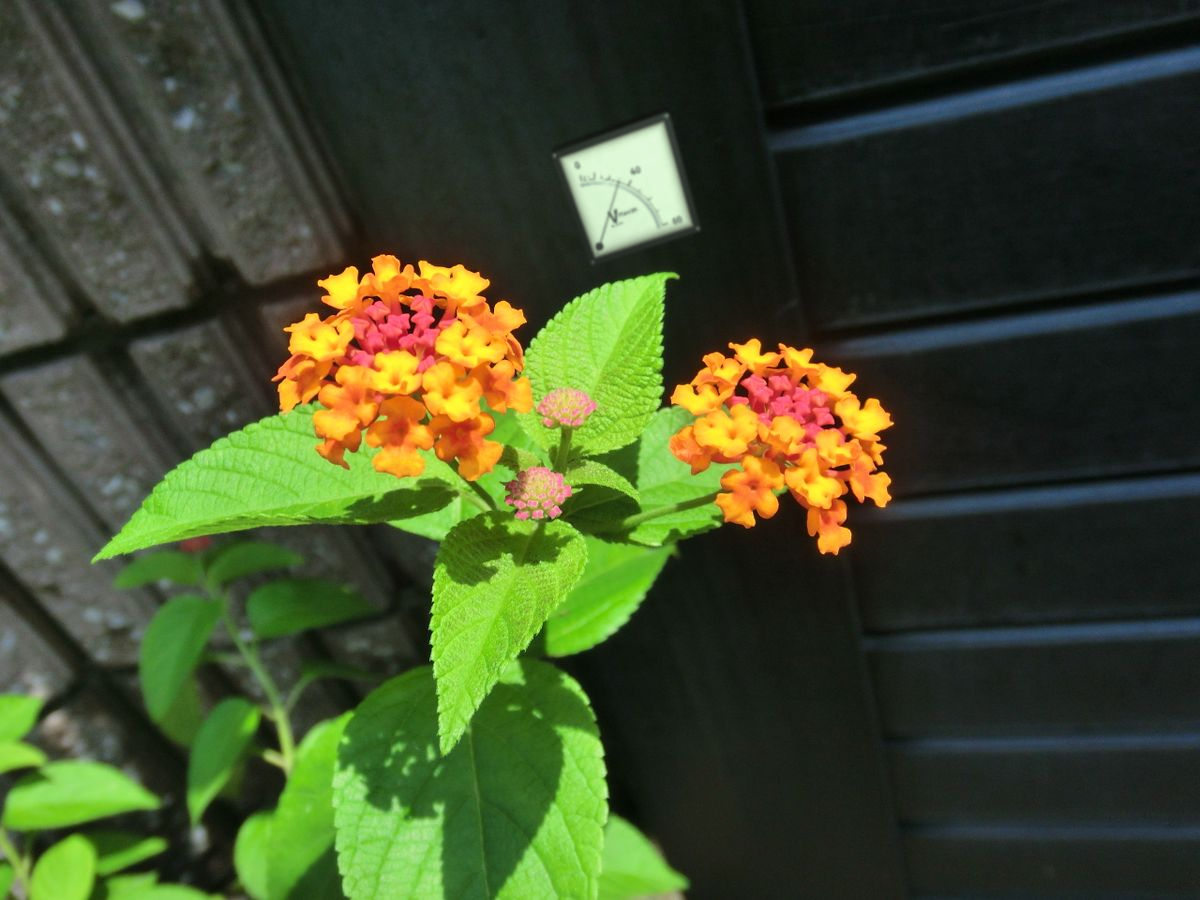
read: 35 V
